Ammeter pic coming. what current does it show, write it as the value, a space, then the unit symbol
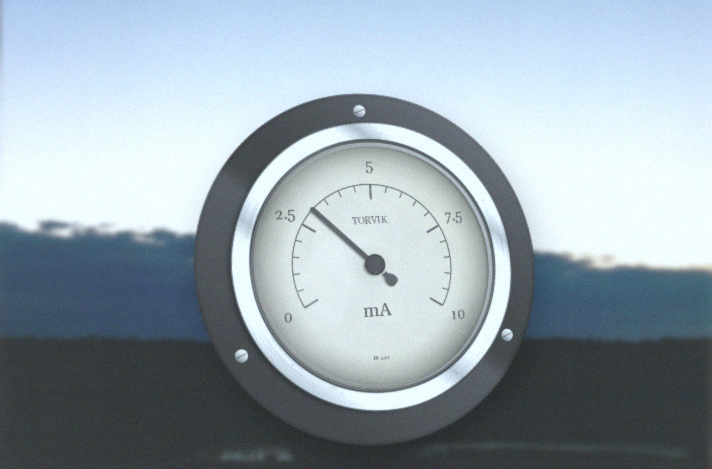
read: 3 mA
